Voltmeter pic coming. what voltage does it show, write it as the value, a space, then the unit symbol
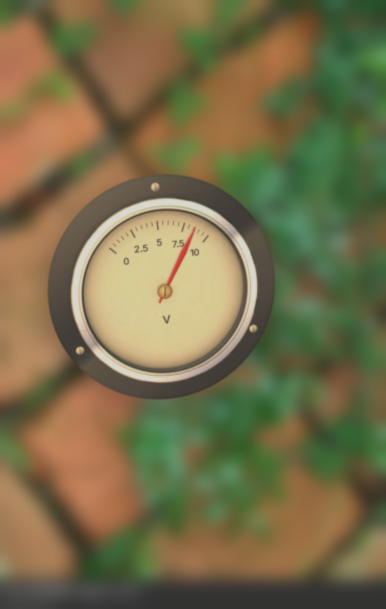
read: 8.5 V
